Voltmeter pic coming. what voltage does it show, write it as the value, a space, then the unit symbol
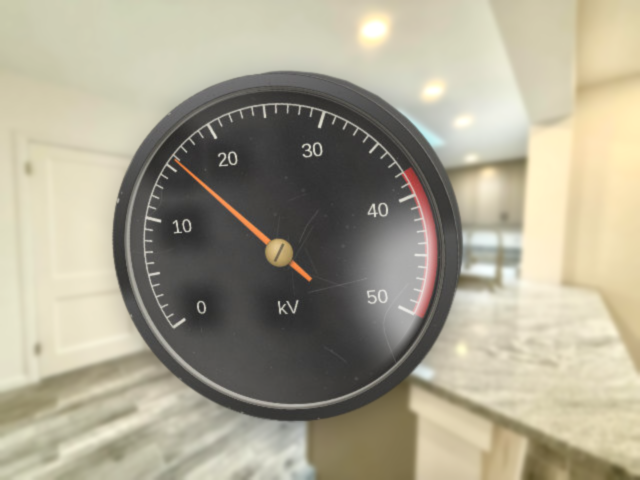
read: 16 kV
